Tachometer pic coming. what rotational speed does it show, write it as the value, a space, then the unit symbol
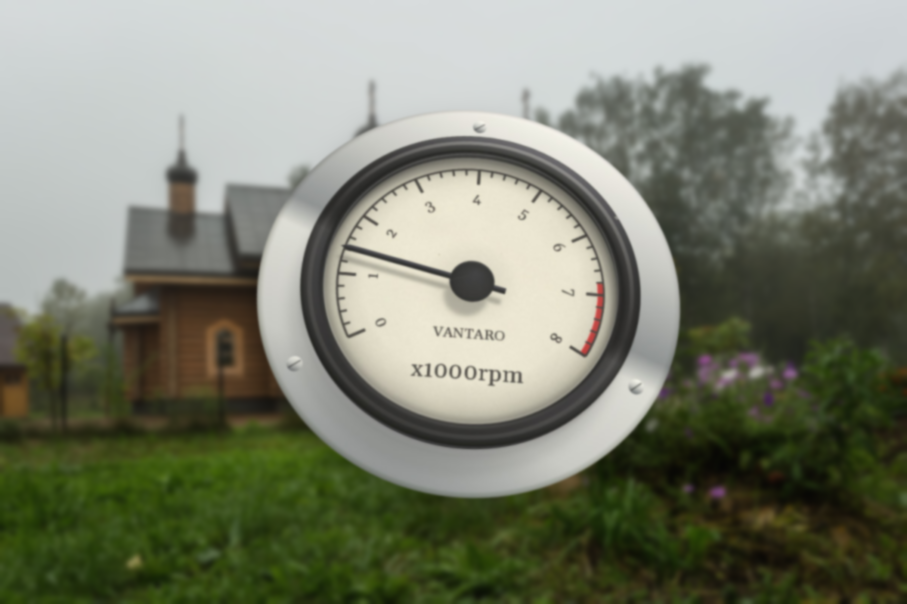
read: 1400 rpm
